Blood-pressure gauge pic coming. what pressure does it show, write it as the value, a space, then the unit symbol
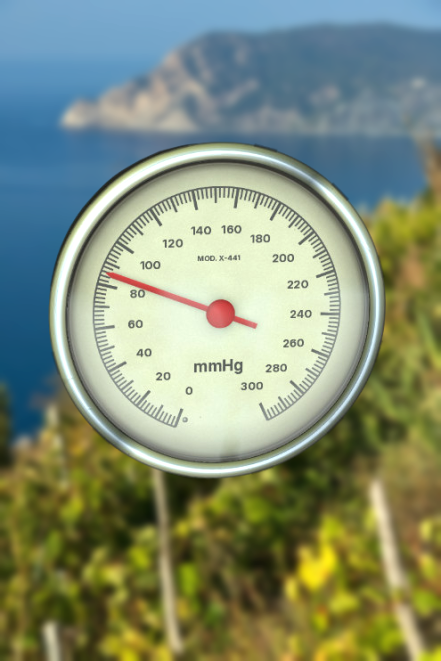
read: 86 mmHg
